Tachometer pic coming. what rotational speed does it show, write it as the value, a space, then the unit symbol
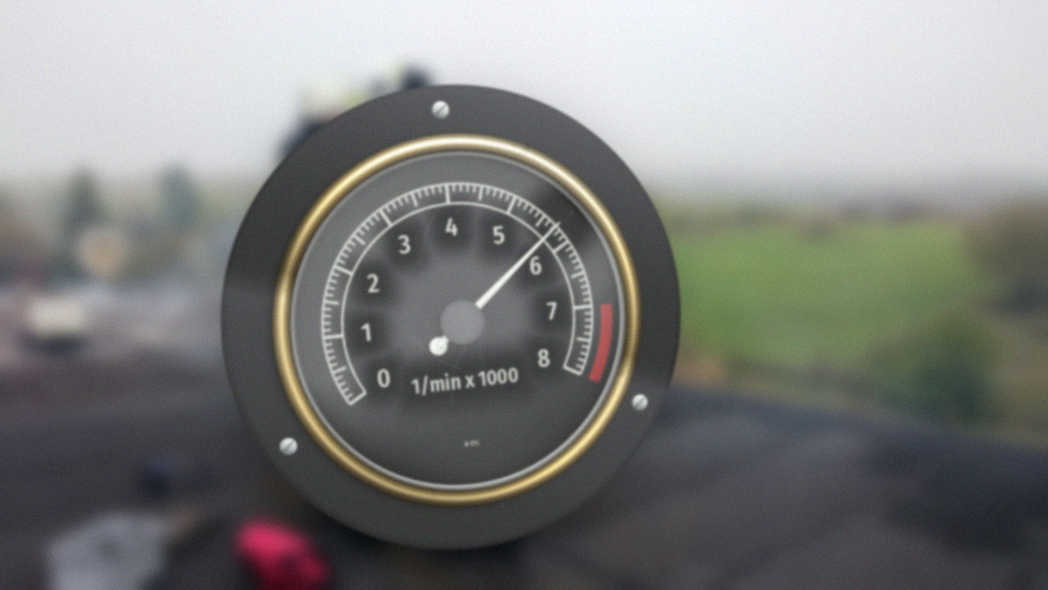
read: 5700 rpm
